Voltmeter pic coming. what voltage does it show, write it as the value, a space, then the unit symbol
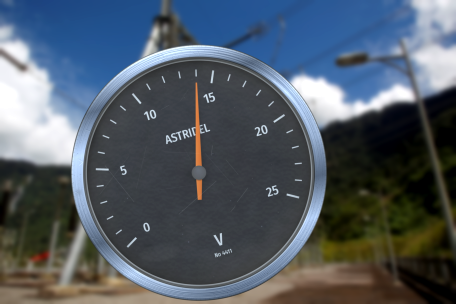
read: 14 V
